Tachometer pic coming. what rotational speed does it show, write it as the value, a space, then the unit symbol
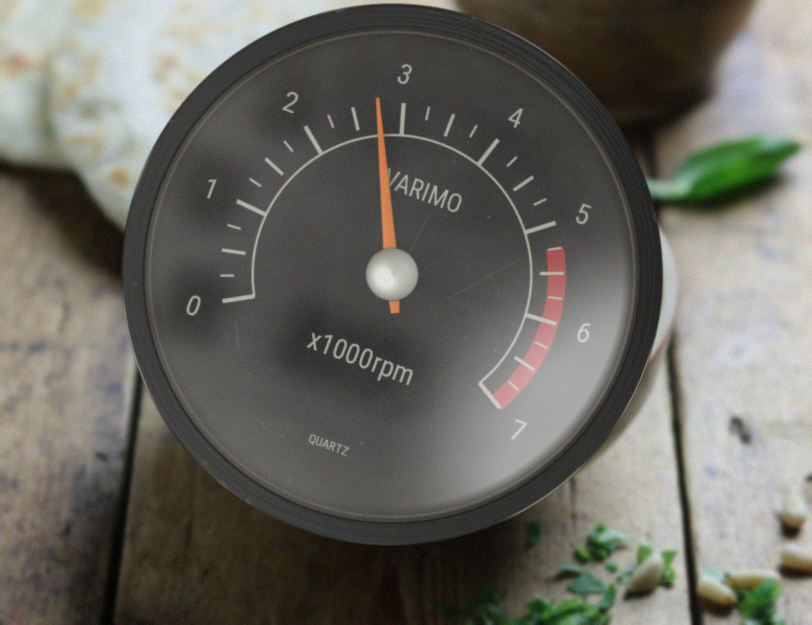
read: 2750 rpm
